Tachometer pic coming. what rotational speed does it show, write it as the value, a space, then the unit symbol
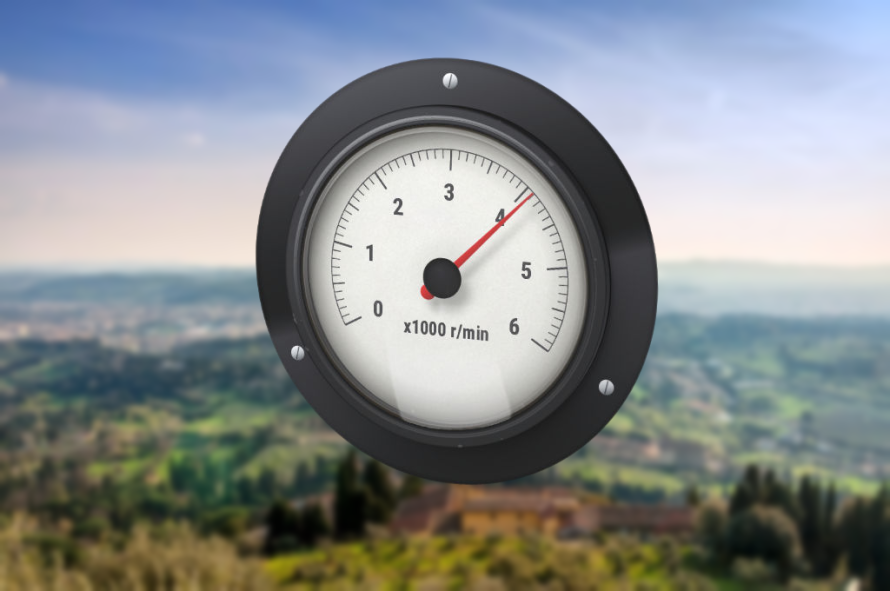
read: 4100 rpm
